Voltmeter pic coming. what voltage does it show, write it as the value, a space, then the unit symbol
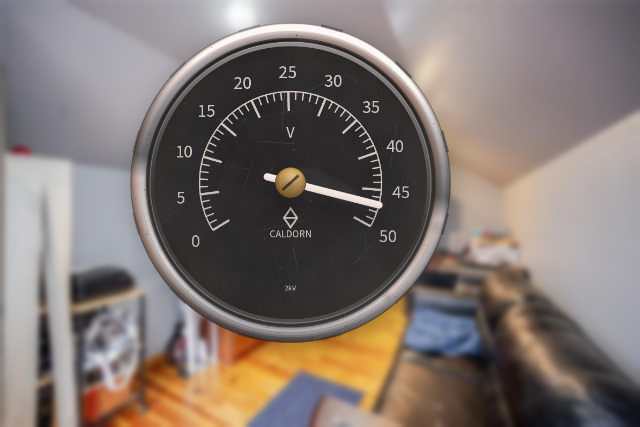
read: 47 V
